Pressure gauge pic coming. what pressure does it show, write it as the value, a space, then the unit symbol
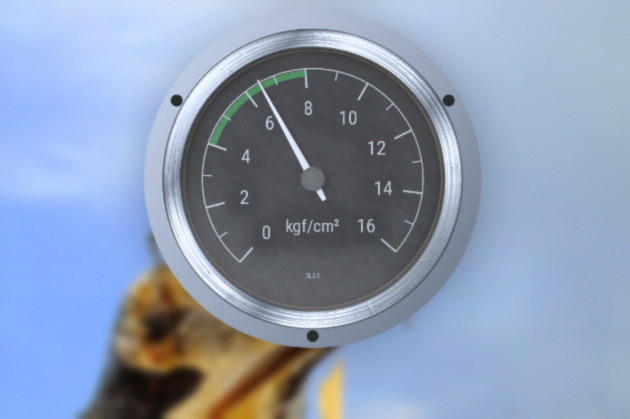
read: 6.5 kg/cm²
